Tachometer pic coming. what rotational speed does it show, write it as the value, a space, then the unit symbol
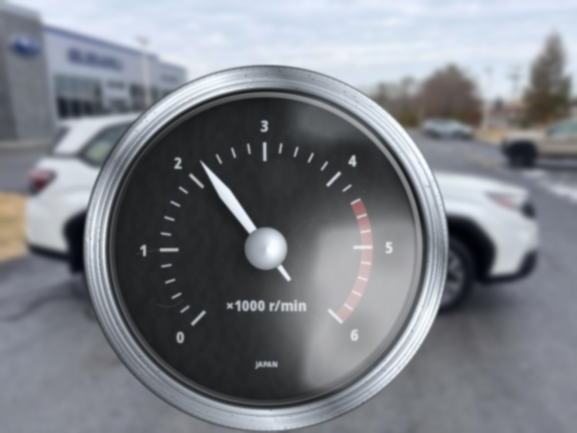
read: 2200 rpm
